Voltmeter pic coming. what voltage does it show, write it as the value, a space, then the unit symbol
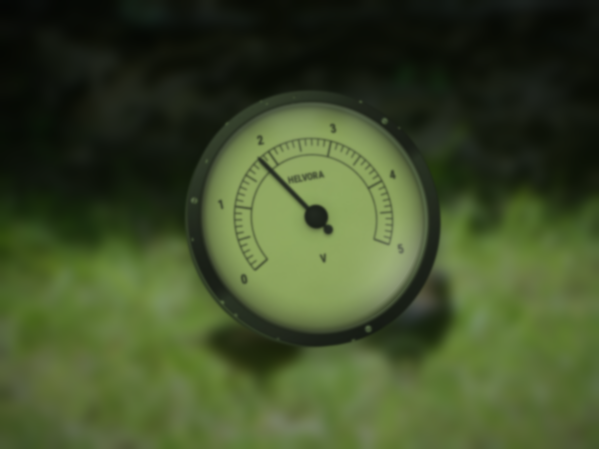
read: 1.8 V
